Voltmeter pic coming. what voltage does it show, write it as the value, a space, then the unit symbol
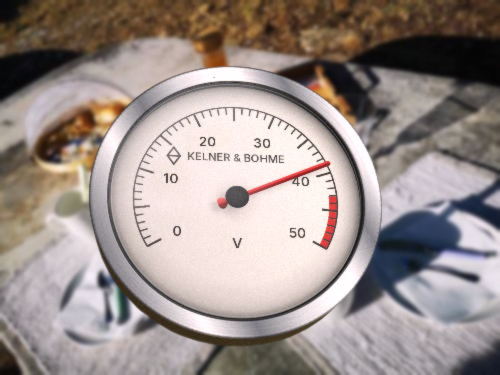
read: 39 V
